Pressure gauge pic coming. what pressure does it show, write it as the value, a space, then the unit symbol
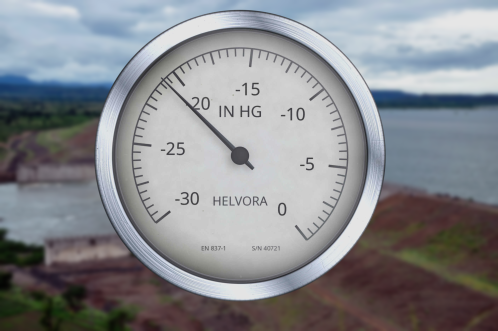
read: -20.75 inHg
